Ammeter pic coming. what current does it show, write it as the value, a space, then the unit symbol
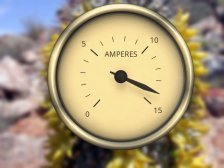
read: 14 A
